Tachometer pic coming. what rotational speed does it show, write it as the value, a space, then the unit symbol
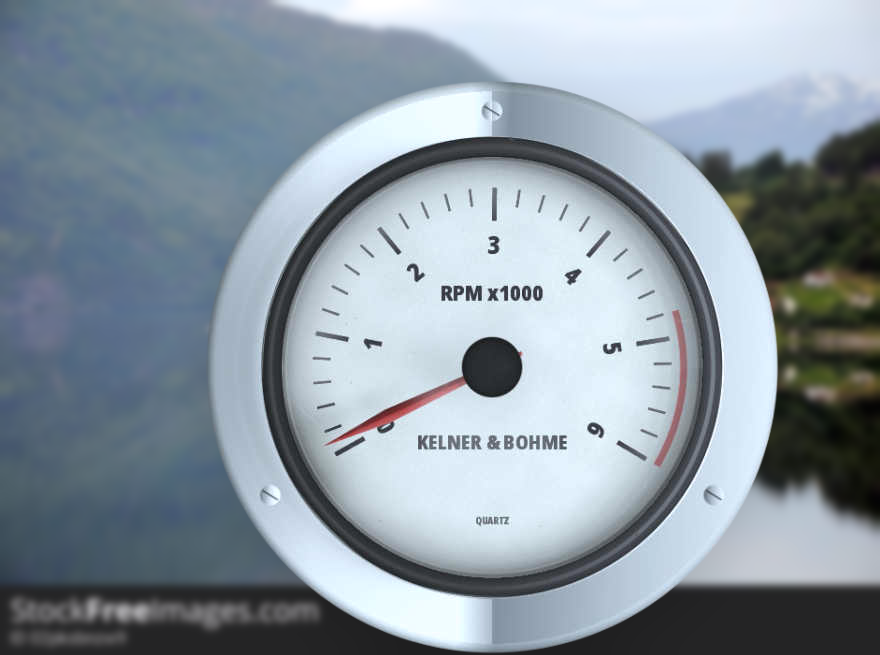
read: 100 rpm
